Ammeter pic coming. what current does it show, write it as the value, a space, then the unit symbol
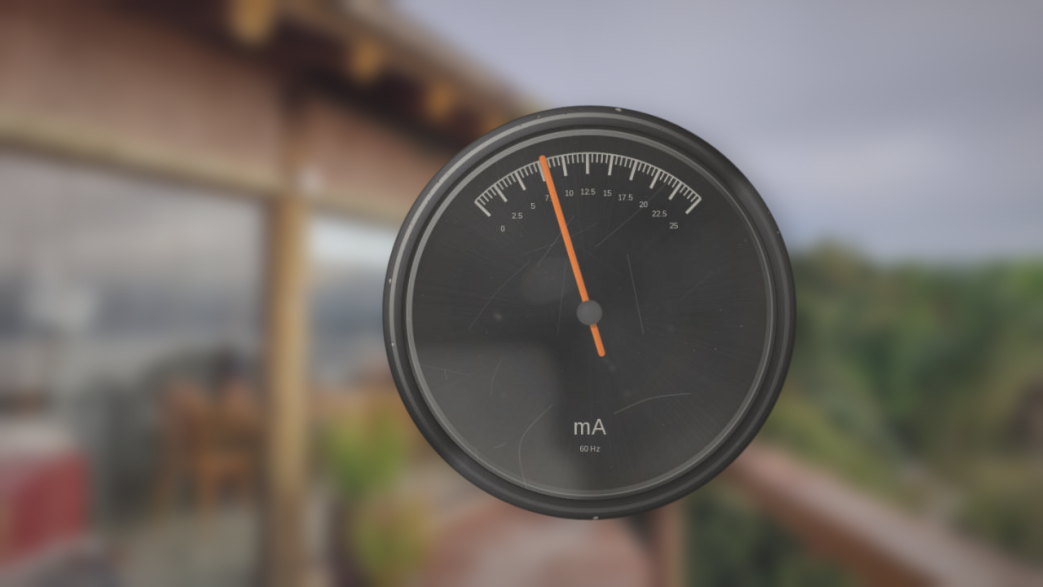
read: 8 mA
